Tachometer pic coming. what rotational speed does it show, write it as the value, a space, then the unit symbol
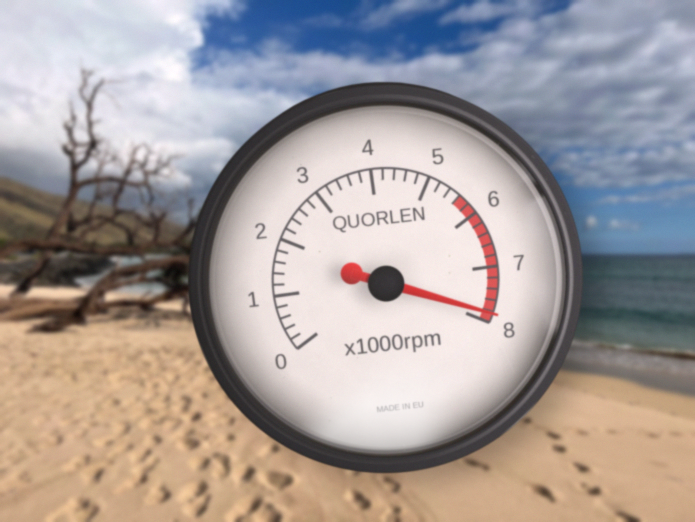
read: 7800 rpm
